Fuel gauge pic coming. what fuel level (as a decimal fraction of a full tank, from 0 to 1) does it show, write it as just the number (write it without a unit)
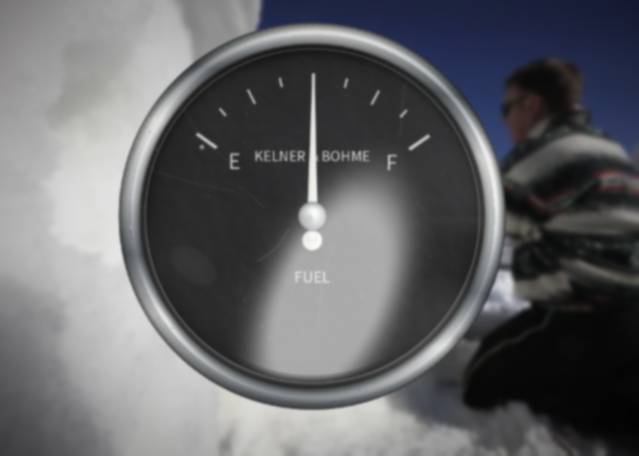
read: 0.5
